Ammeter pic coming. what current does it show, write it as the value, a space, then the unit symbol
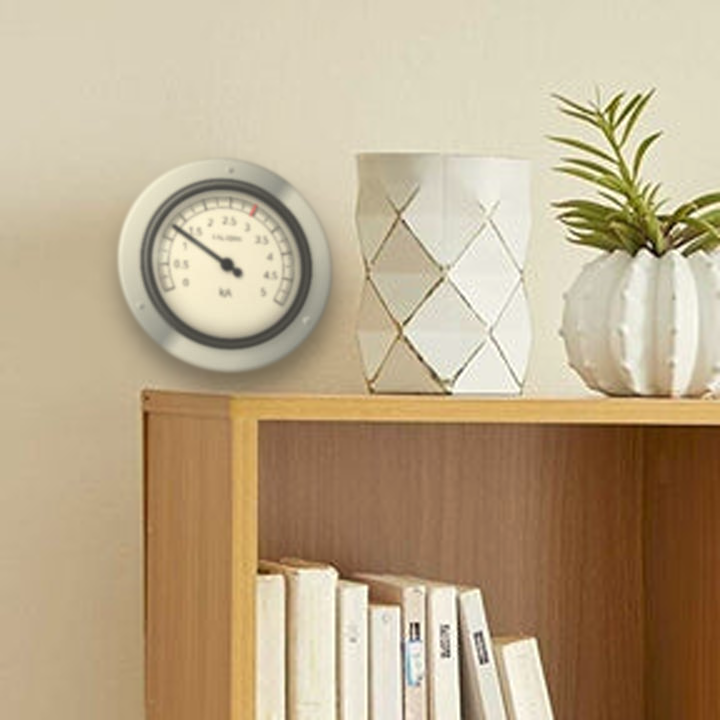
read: 1.25 kA
